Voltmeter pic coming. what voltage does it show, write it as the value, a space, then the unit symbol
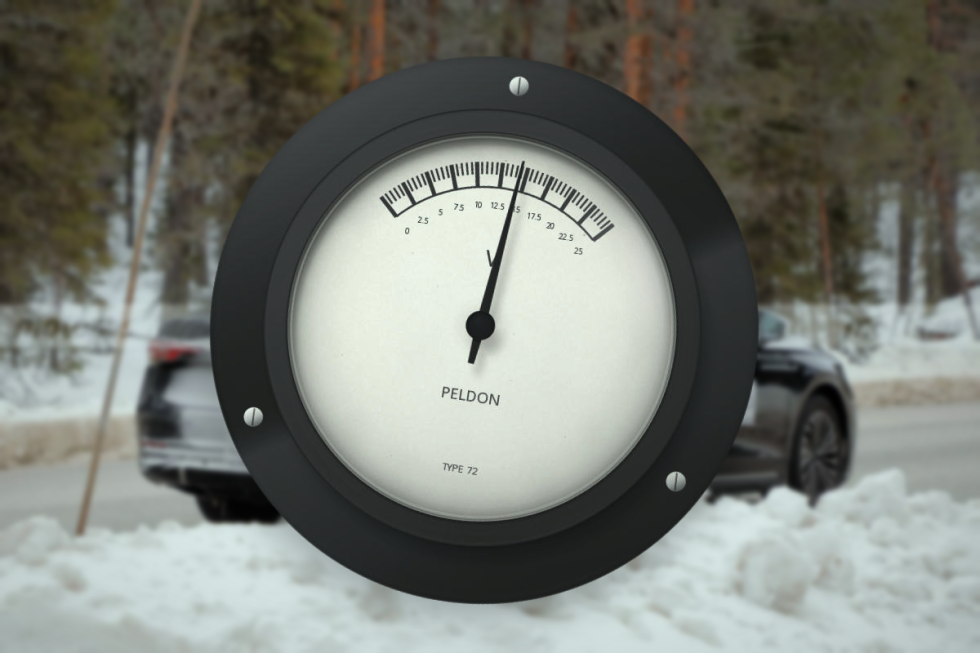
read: 14.5 V
